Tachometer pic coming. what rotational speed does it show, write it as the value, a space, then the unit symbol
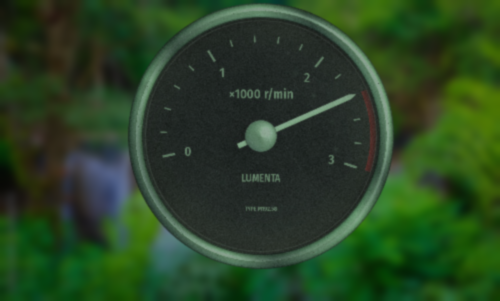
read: 2400 rpm
